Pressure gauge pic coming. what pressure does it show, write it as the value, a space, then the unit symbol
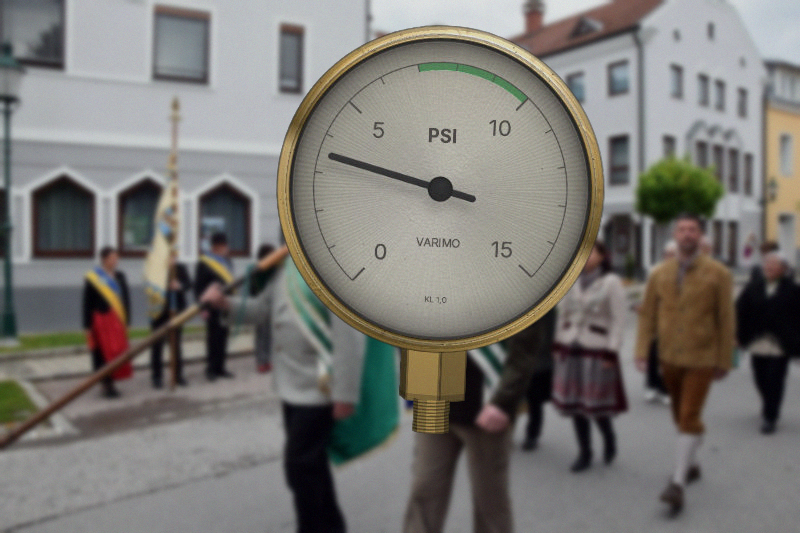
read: 3.5 psi
